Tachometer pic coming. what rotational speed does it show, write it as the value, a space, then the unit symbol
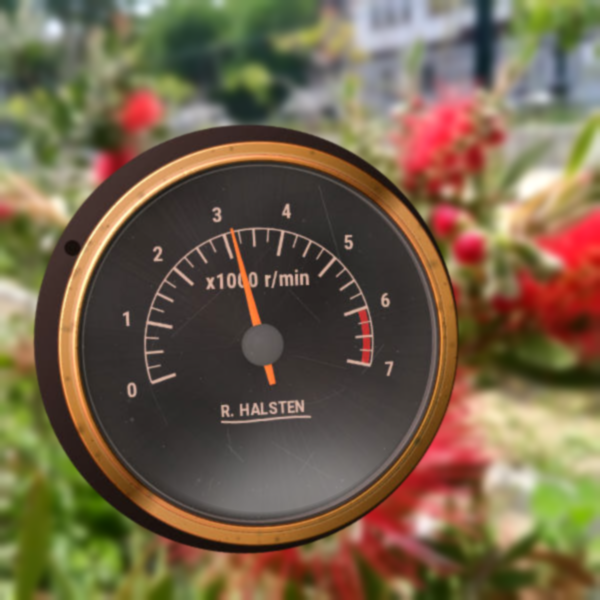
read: 3125 rpm
